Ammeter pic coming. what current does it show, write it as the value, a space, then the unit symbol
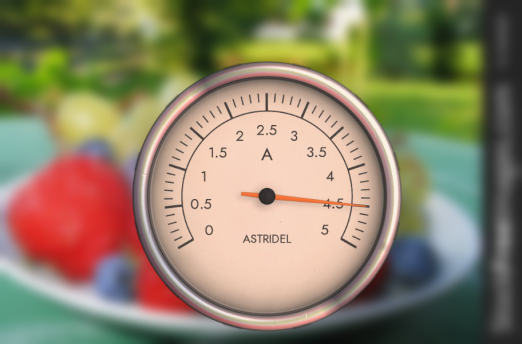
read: 4.5 A
